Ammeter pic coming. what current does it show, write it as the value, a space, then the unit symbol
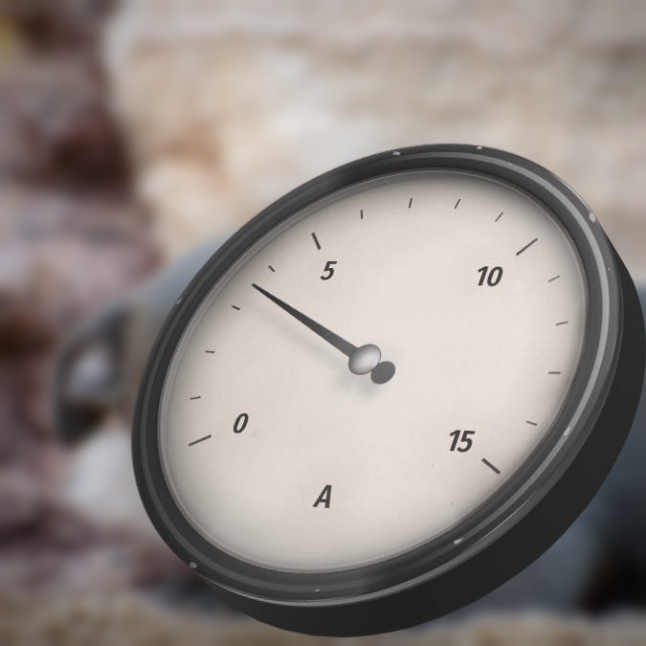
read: 3.5 A
